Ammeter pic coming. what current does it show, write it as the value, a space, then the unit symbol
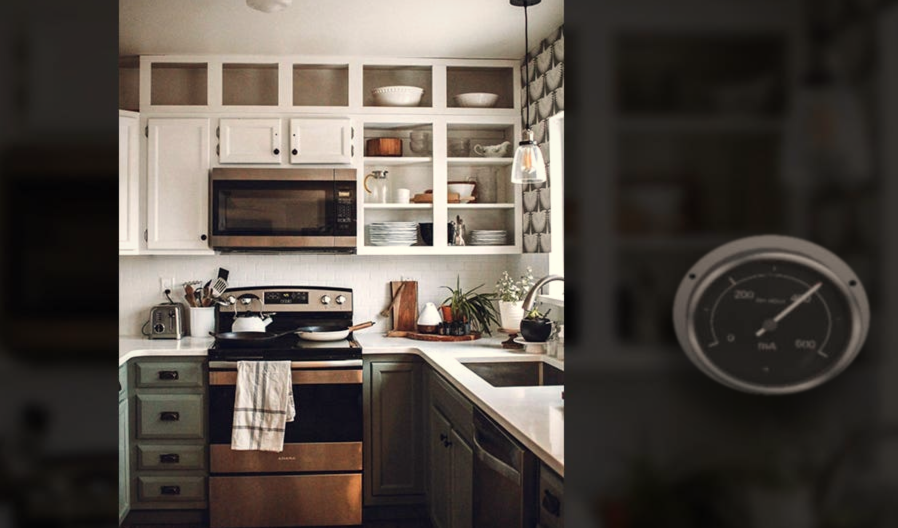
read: 400 mA
